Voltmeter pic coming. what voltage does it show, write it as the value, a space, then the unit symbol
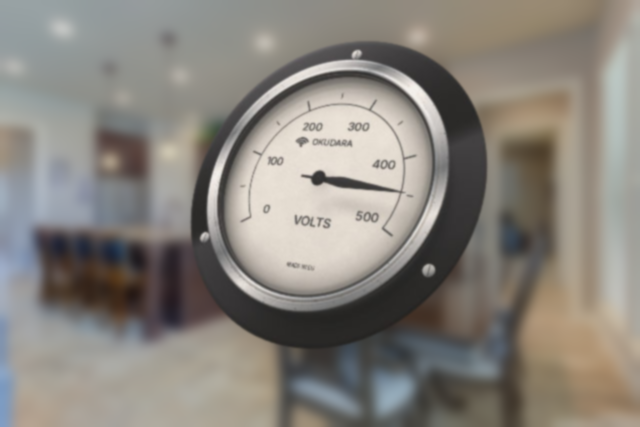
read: 450 V
